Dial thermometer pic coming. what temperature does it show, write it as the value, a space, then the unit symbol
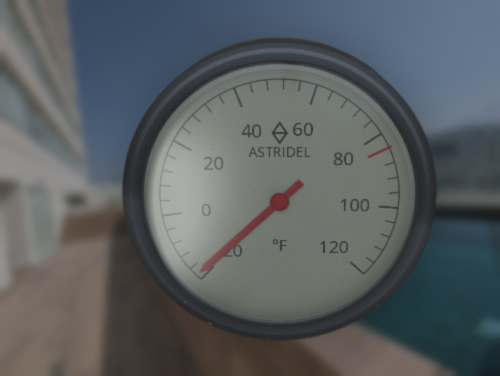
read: -18 °F
